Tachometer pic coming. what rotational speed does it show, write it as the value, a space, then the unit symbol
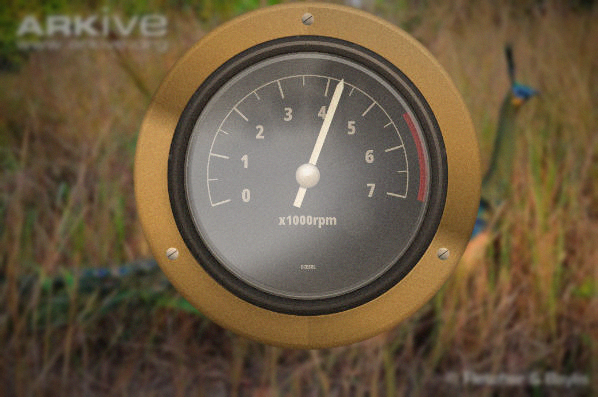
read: 4250 rpm
